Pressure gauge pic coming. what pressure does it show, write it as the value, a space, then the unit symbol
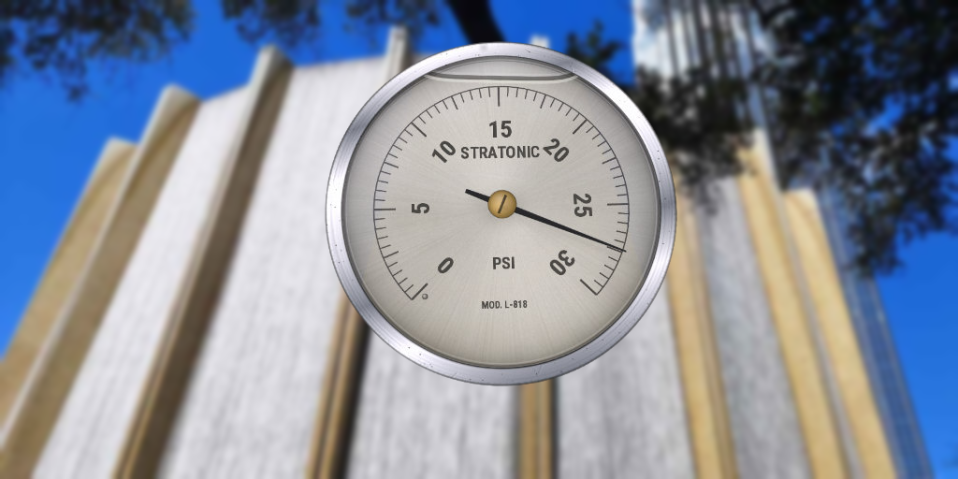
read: 27.5 psi
